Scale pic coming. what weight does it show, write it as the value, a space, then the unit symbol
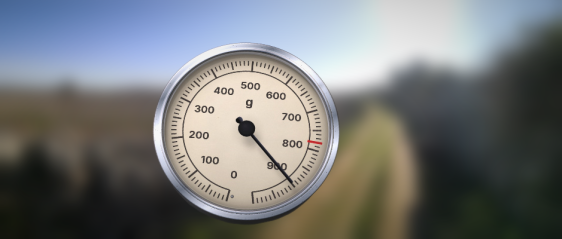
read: 900 g
